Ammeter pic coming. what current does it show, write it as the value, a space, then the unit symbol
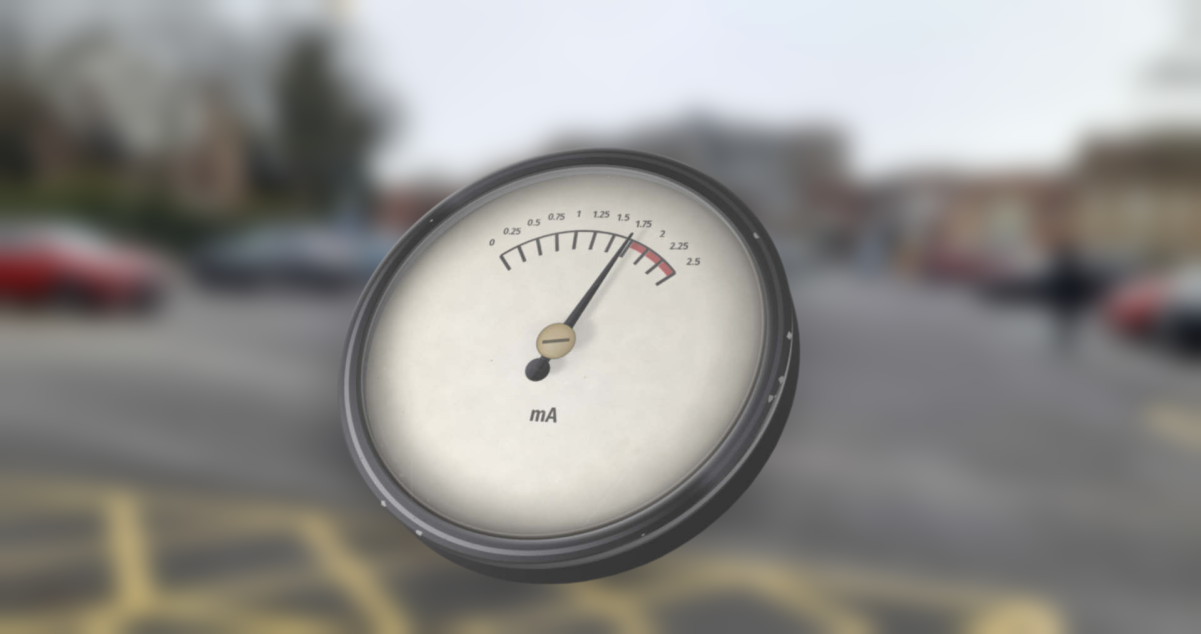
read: 1.75 mA
